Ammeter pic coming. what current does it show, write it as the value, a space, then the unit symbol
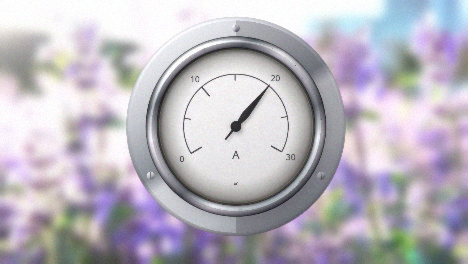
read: 20 A
